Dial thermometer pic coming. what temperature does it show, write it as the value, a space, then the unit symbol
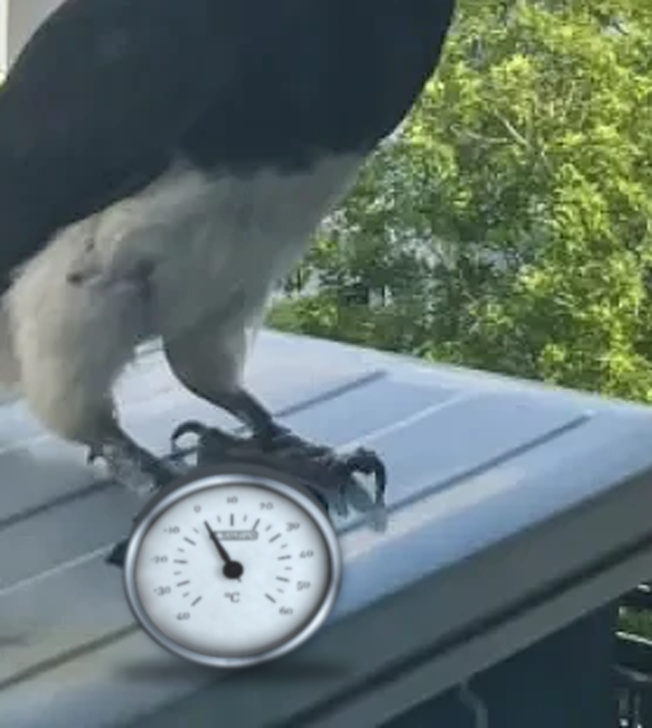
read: 0 °C
